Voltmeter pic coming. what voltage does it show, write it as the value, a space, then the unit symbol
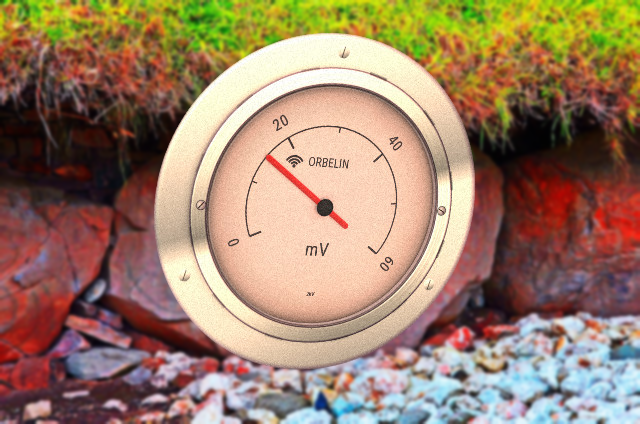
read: 15 mV
